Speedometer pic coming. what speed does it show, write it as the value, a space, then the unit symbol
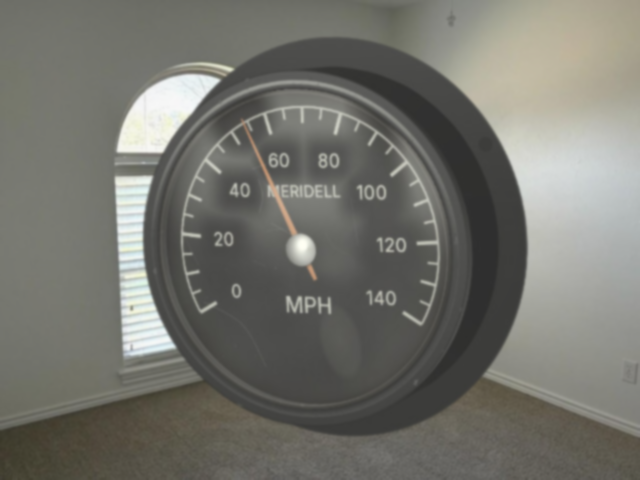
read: 55 mph
